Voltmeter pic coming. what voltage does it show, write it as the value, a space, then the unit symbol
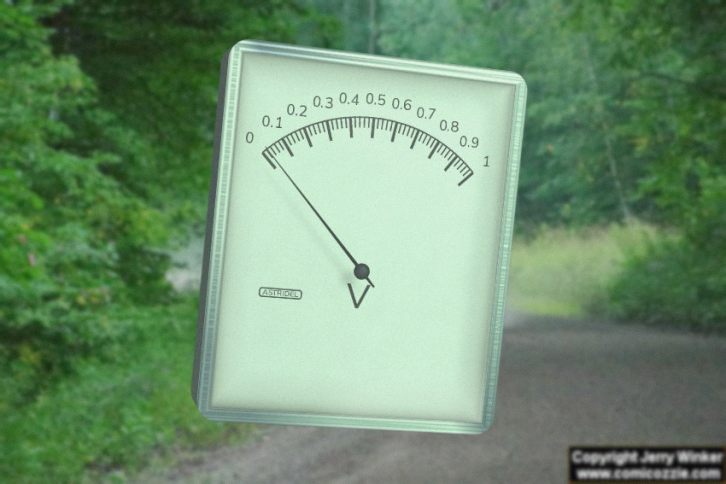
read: 0.02 V
